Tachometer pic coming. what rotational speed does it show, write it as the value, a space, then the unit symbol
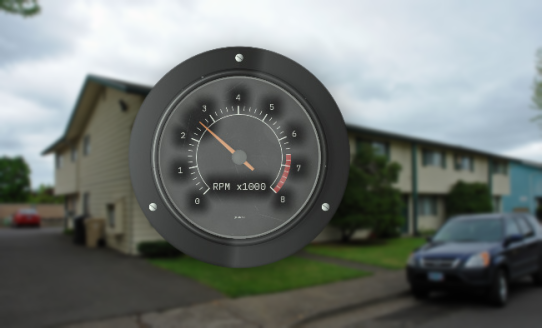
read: 2600 rpm
